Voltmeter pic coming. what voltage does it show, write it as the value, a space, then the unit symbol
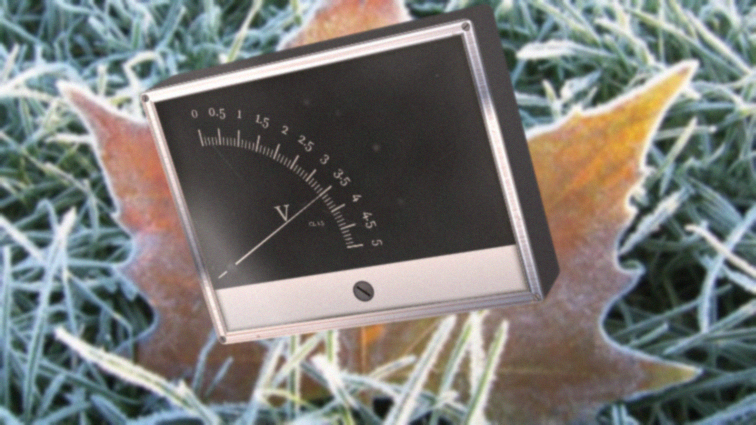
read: 3.5 V
